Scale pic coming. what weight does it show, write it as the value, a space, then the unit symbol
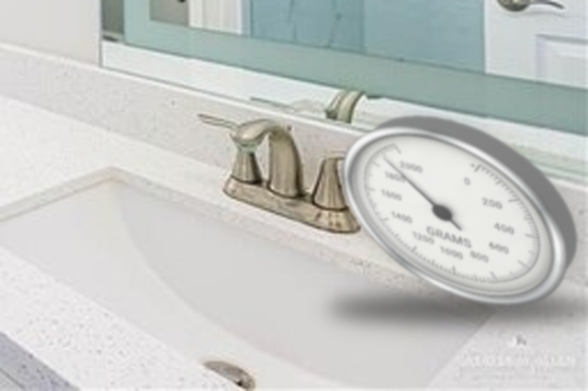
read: 1900 g
